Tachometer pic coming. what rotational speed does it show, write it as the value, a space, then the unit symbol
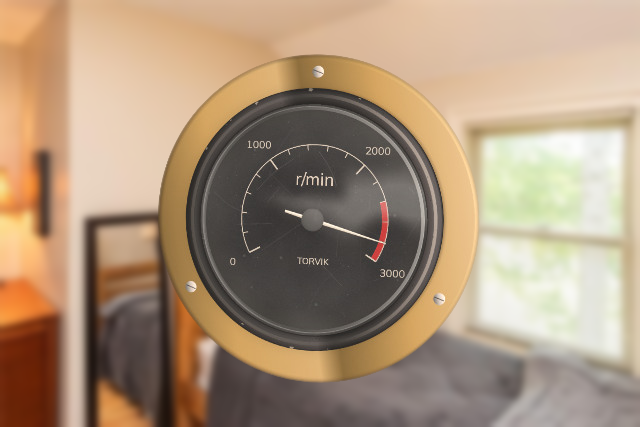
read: 2800 rpm
